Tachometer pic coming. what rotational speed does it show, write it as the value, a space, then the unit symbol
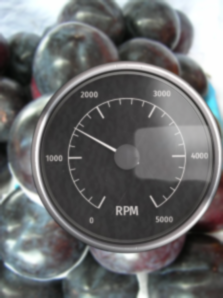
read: 1500 rpm
